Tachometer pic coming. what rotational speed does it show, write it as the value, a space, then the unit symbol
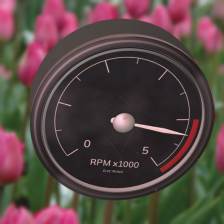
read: 4250 rpm
